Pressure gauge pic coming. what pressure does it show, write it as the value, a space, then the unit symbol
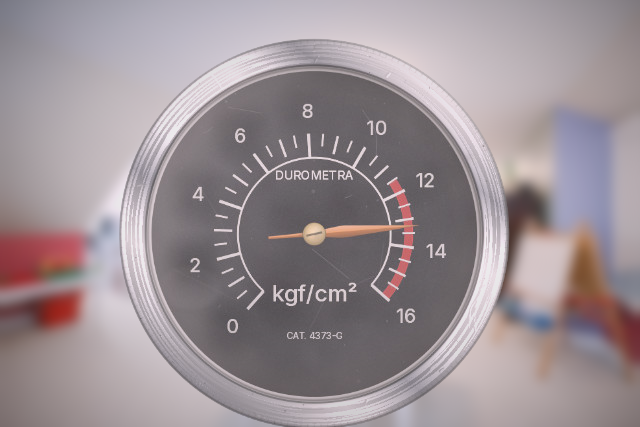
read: 13.25 kg/cm²
